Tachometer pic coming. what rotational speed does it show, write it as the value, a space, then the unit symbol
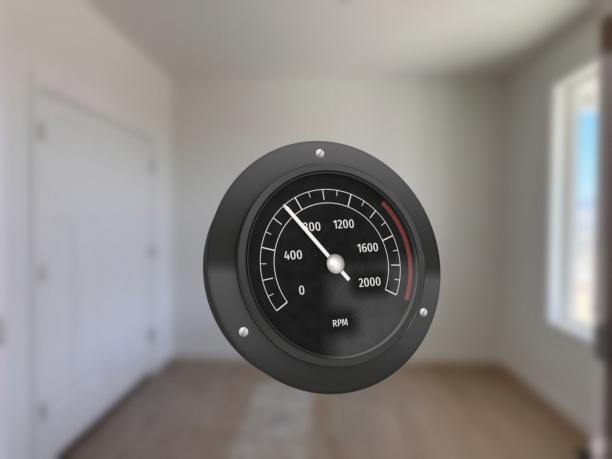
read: 700 rpm
